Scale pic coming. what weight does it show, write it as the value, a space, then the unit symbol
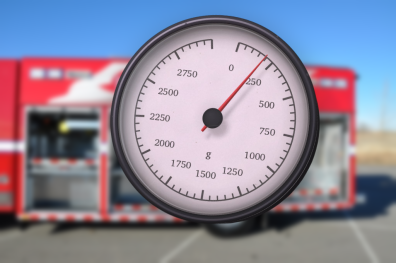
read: 200 g
